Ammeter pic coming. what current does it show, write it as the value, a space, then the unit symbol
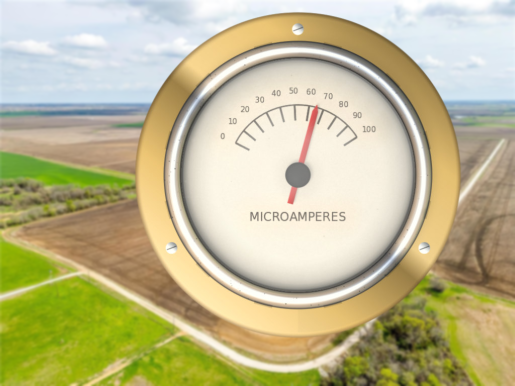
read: 65 µA
